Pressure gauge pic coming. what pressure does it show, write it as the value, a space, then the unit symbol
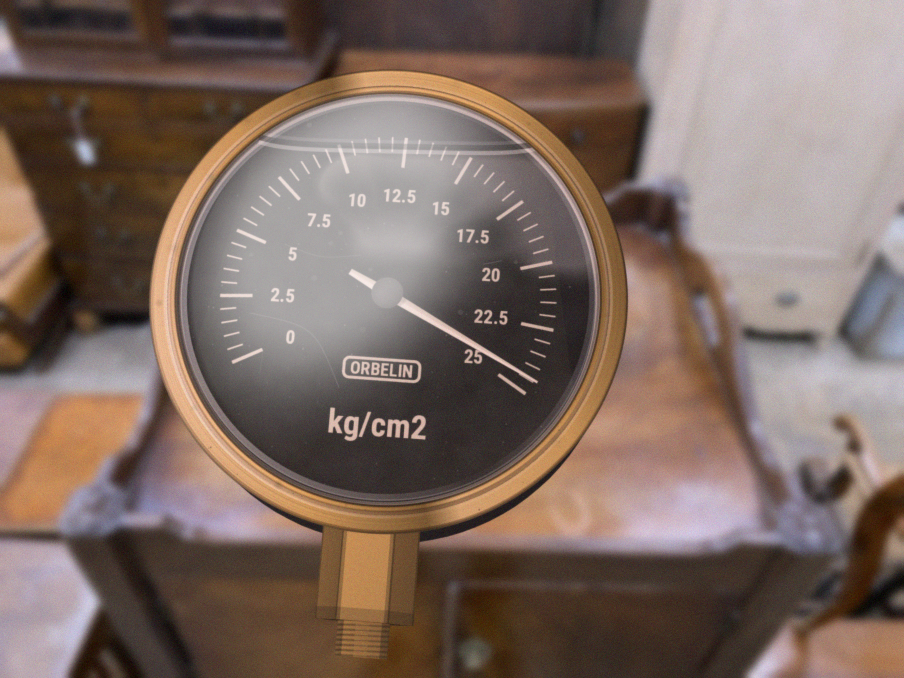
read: 24.5 kg/cm²
